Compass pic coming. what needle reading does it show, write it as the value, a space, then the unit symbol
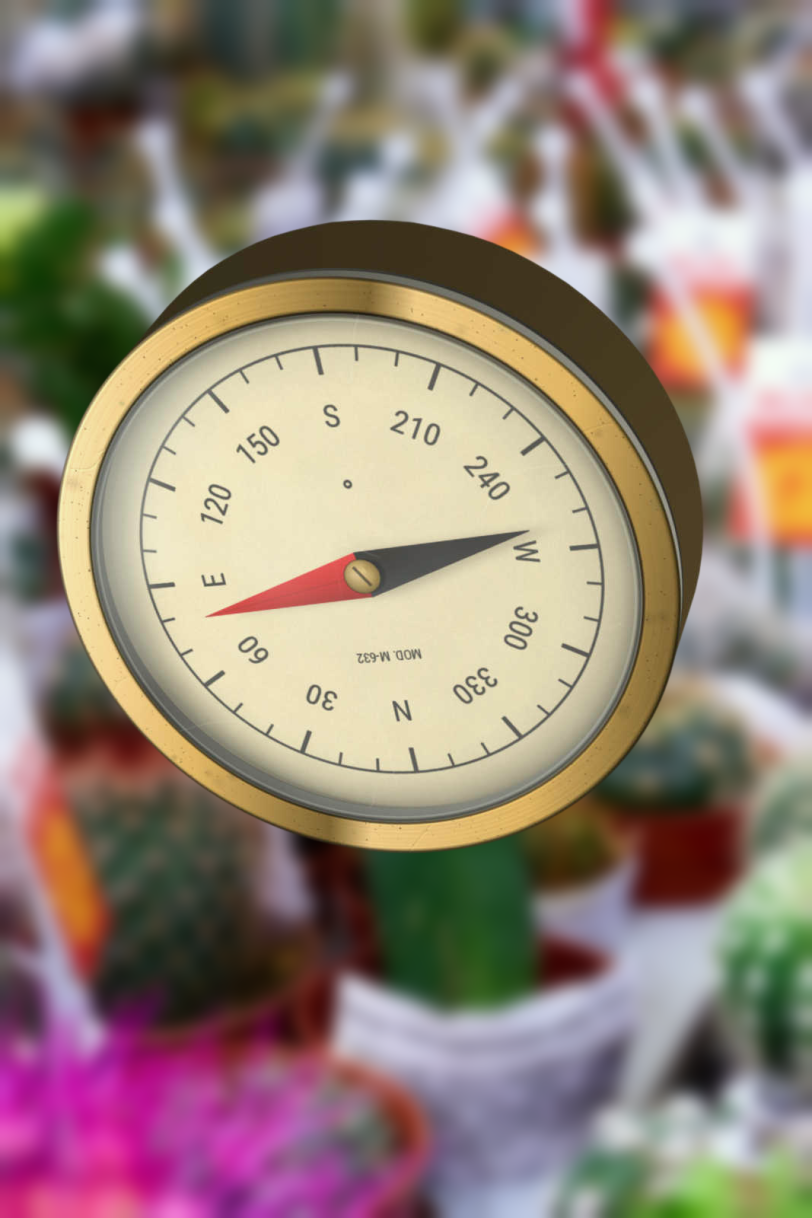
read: 80 °
